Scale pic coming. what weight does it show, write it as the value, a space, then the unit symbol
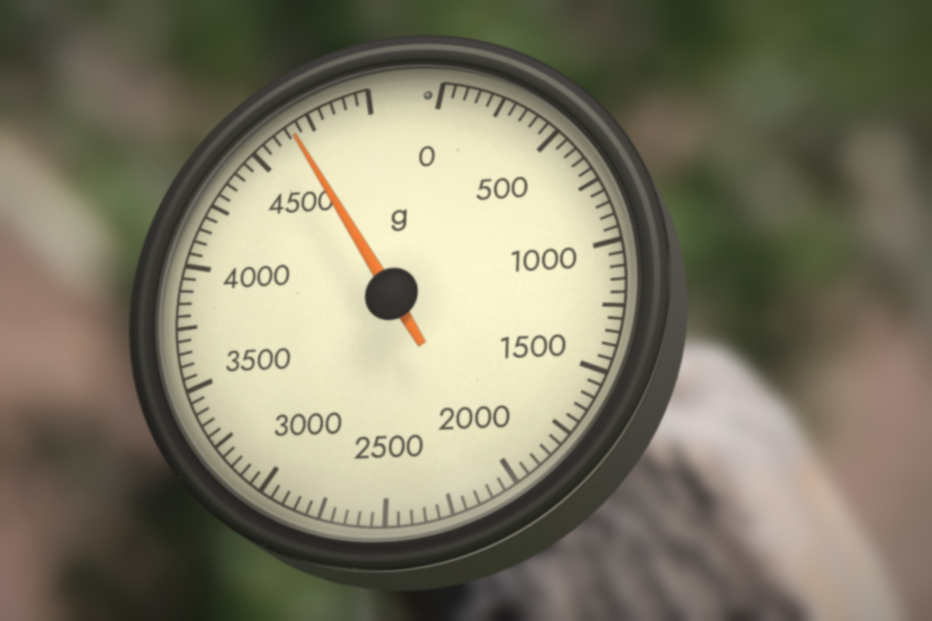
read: 4675 g
